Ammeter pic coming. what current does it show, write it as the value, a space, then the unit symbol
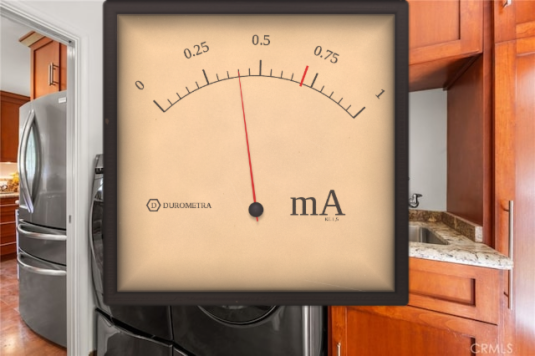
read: 0.4 mA
